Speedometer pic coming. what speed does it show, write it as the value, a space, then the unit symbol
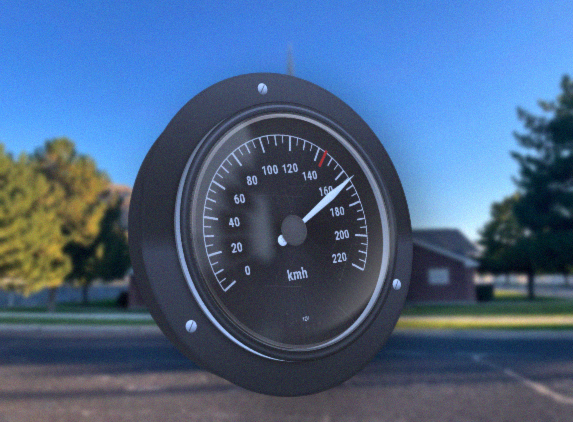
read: 165 km/h
